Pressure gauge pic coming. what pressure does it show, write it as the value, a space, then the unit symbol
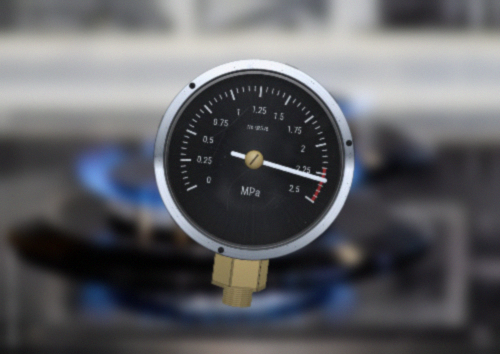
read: 2.3 MPa
